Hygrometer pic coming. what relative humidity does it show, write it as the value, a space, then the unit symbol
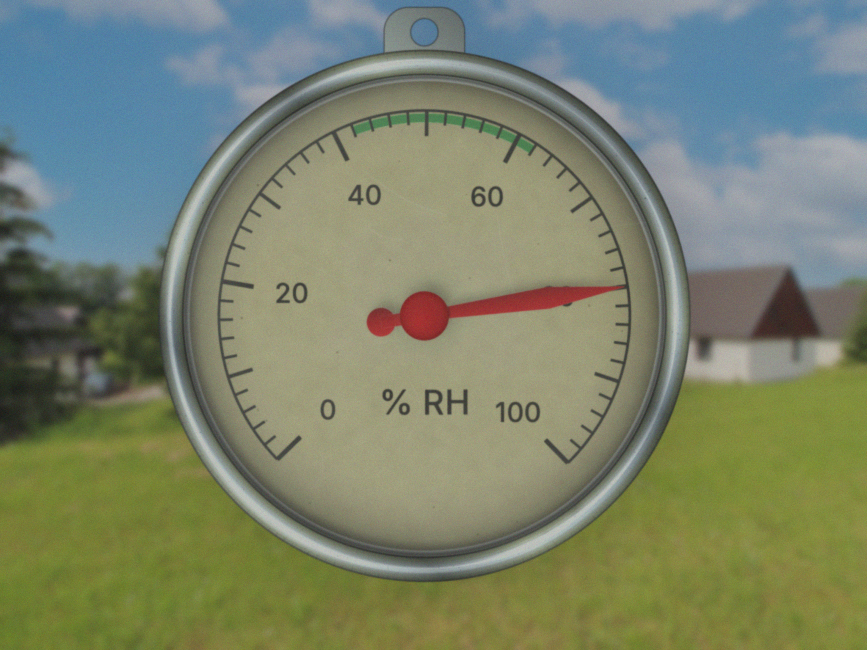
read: 80 %
